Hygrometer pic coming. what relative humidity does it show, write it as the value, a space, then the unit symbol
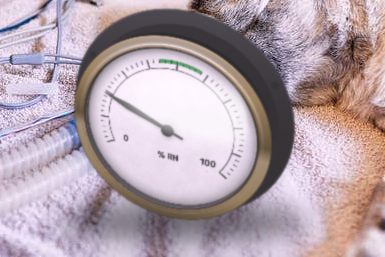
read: 20 %
